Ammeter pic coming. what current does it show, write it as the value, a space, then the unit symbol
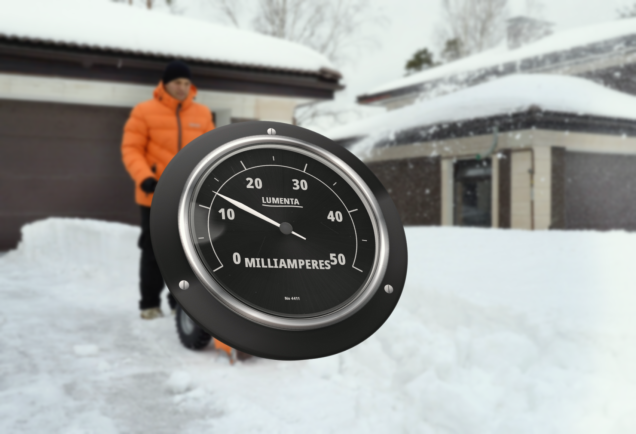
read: 12.5 mA
